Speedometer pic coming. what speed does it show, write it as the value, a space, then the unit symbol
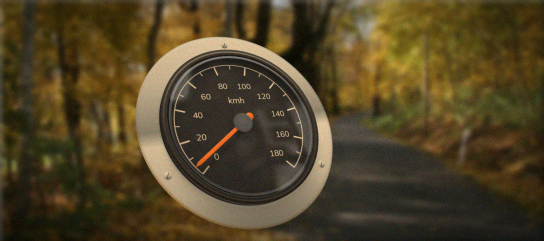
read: 5 km/h
